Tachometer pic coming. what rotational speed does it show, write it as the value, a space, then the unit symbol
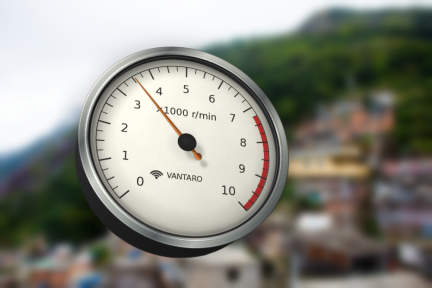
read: 3500 rpm
